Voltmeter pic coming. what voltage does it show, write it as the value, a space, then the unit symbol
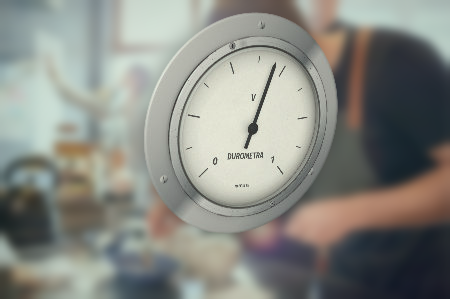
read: 0.55 V
